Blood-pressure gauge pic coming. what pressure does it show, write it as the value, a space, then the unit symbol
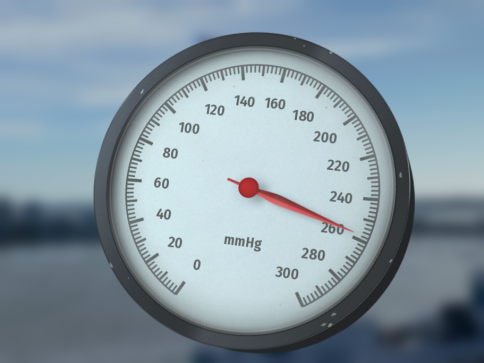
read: 258 mmHg
